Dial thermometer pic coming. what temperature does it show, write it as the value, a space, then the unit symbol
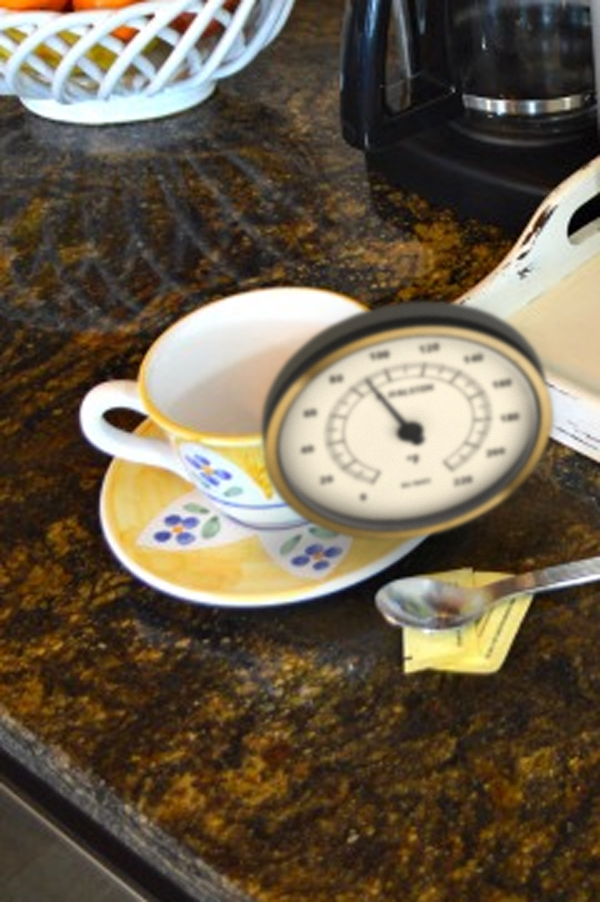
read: 90 °F
